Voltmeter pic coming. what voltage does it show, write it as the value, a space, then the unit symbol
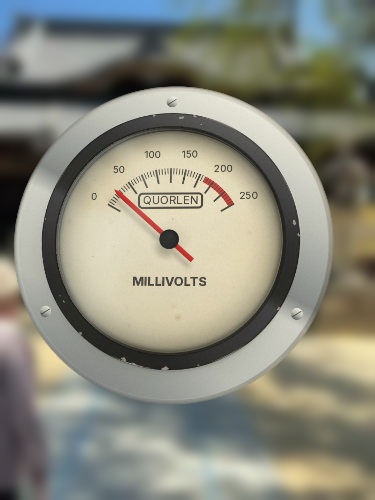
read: 25 mV
